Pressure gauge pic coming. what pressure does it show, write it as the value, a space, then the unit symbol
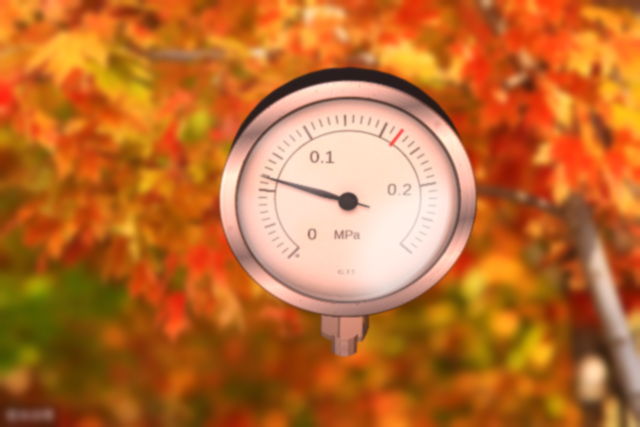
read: 0.06 MPa
